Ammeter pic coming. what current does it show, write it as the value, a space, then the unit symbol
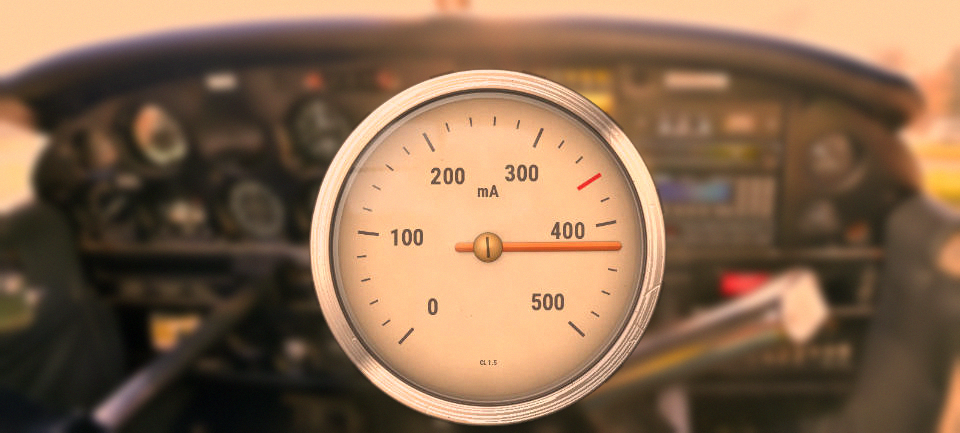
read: 420 mA
